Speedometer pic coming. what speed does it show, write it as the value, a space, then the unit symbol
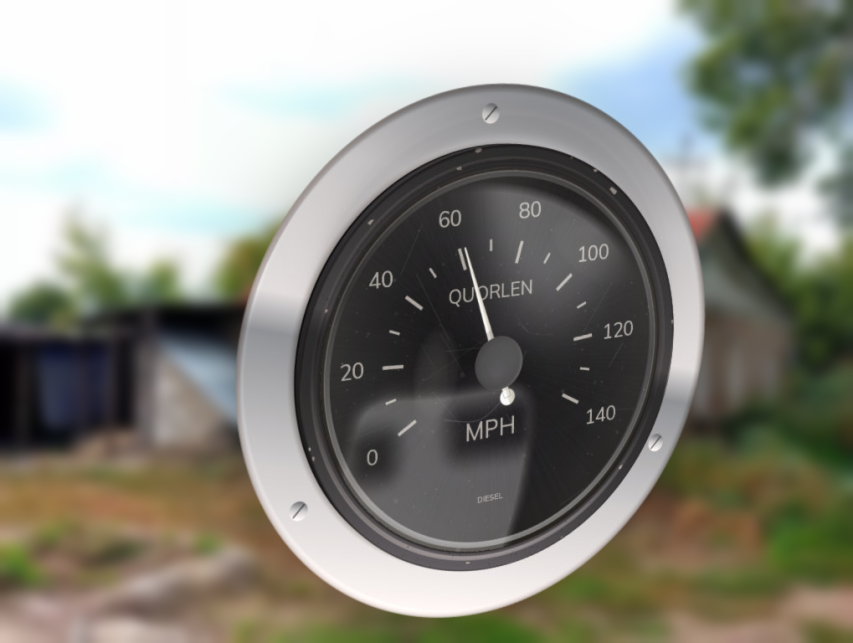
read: 60 mph
